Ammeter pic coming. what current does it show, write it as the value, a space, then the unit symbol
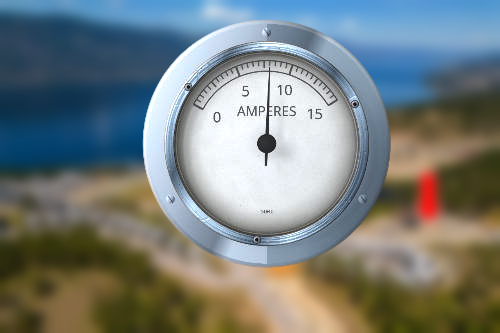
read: 8 A
